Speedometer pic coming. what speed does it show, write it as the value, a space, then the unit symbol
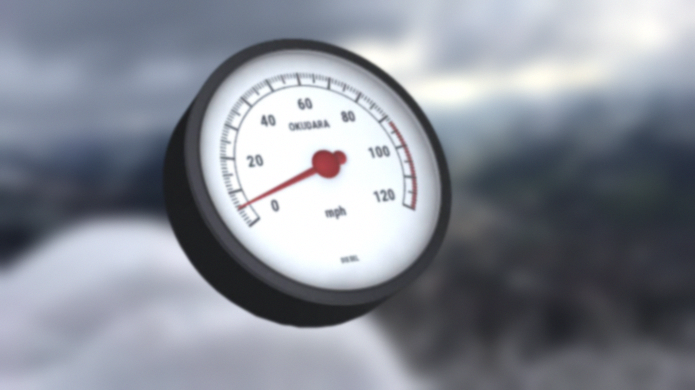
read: 5 mph
